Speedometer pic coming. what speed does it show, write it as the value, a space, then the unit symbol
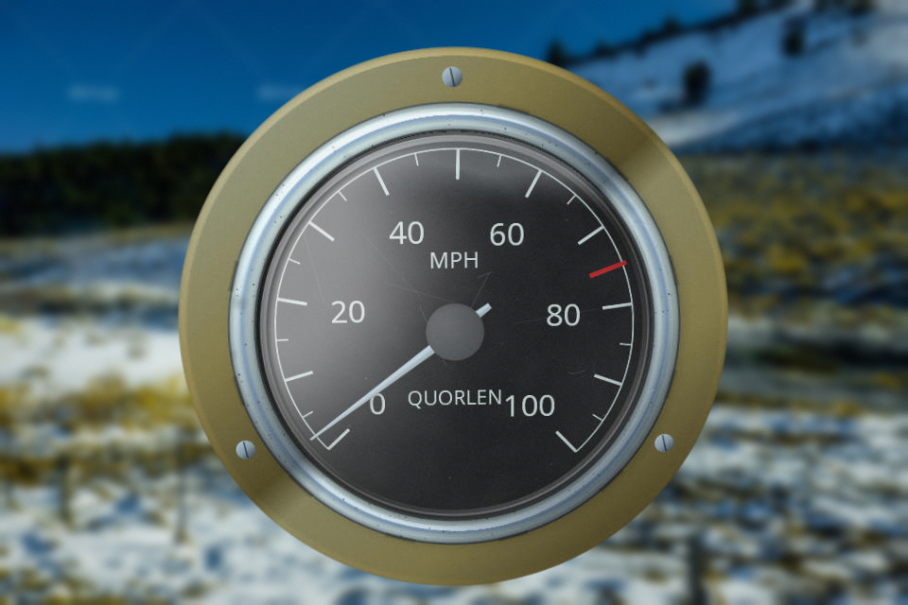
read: 2.5 mph
